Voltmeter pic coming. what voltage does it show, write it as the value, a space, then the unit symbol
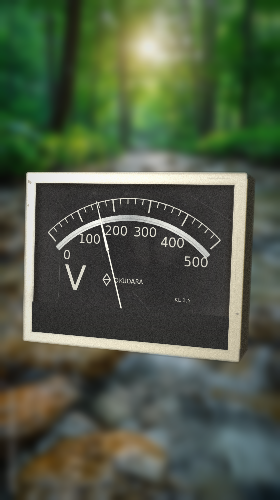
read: 160 V
